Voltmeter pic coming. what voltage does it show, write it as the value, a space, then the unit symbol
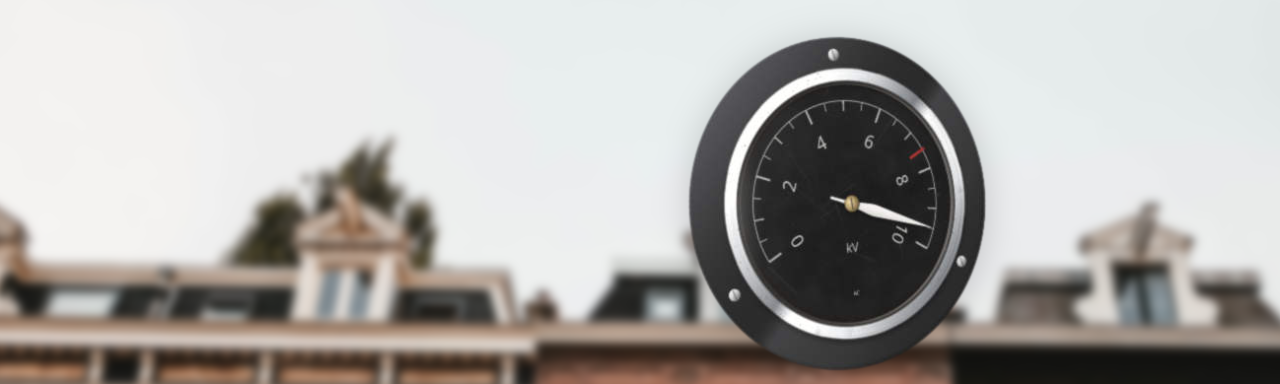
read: 9.5 kV
